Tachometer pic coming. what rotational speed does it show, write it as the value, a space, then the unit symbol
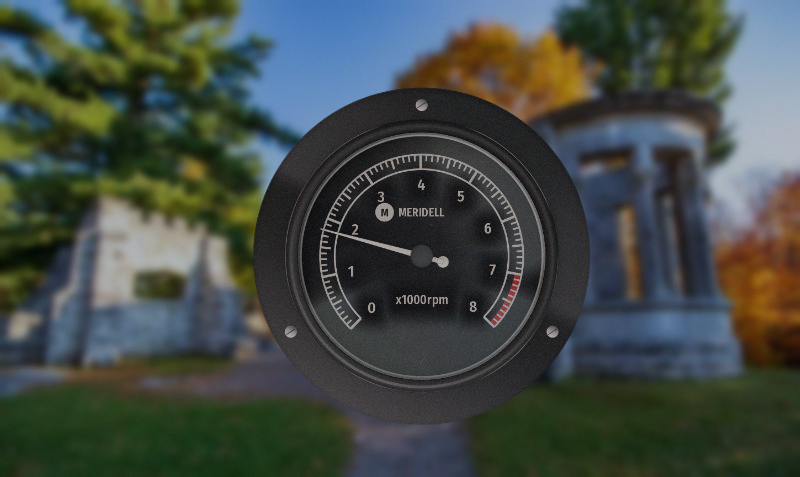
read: 1800 rpm
